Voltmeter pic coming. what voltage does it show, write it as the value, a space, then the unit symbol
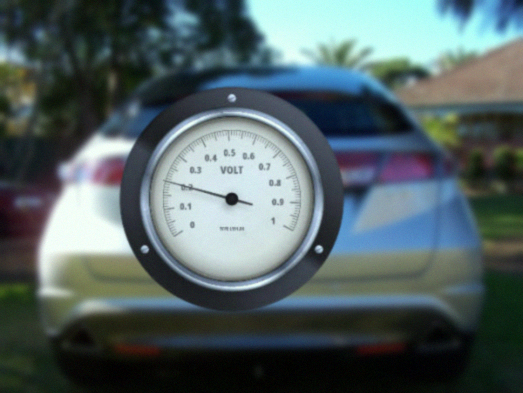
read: 0.2 V
